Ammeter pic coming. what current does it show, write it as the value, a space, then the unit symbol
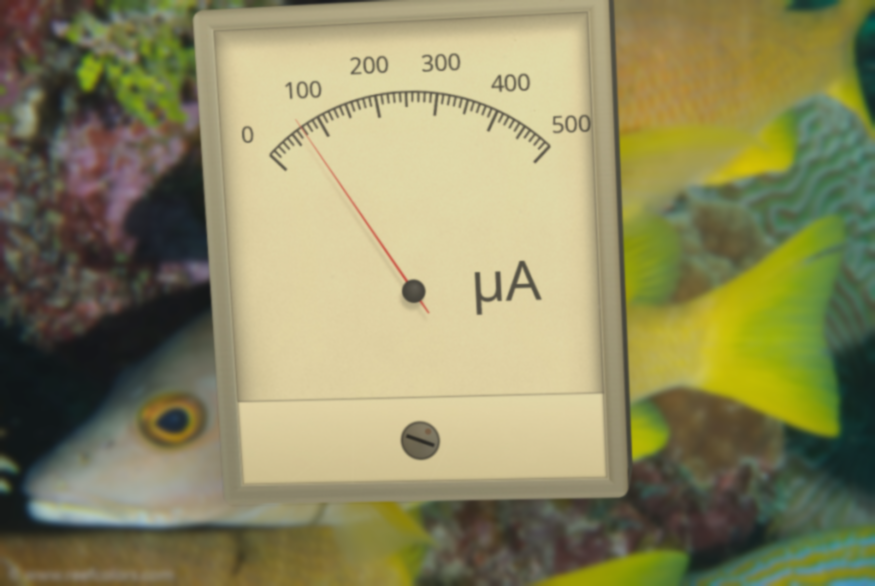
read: 70 µA
